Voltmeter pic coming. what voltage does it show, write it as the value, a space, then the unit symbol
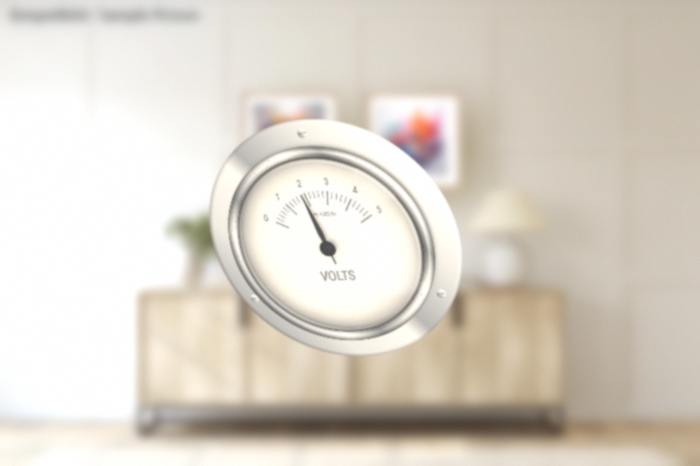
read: 2 V
